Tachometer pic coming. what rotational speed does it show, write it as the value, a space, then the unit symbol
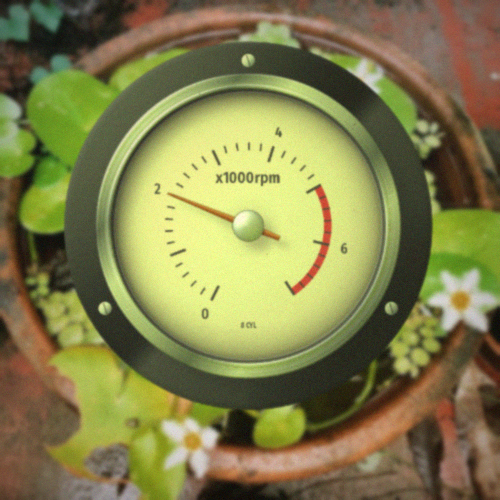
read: 2000 rpm
